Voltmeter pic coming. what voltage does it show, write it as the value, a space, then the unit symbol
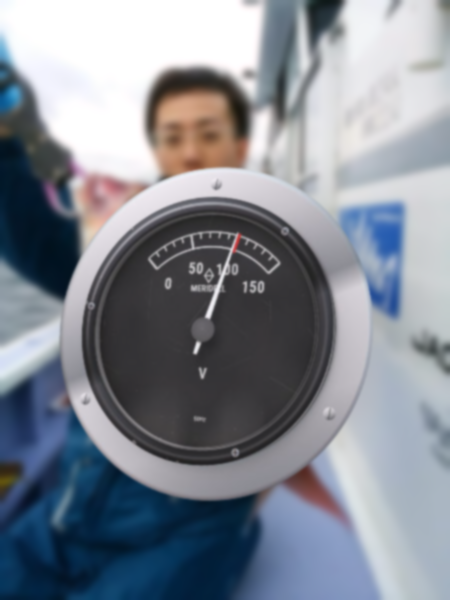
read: 100 V
